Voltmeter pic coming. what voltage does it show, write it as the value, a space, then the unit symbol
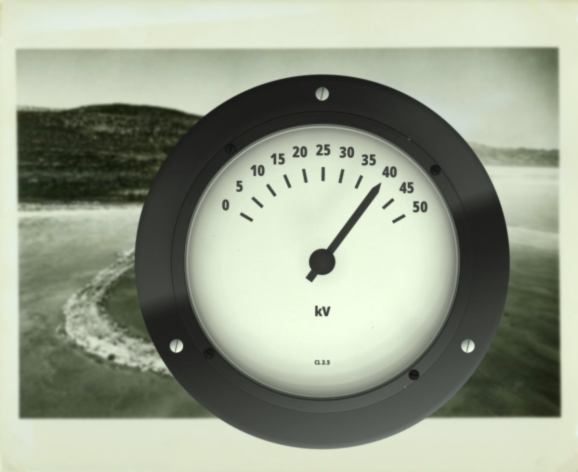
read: 40 kV
